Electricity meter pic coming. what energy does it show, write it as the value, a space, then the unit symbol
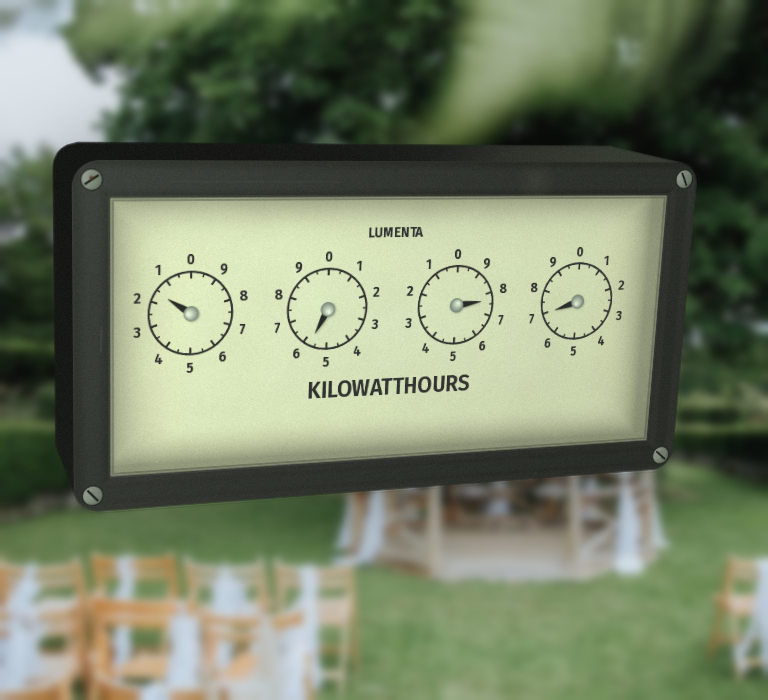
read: 1577 kWh
